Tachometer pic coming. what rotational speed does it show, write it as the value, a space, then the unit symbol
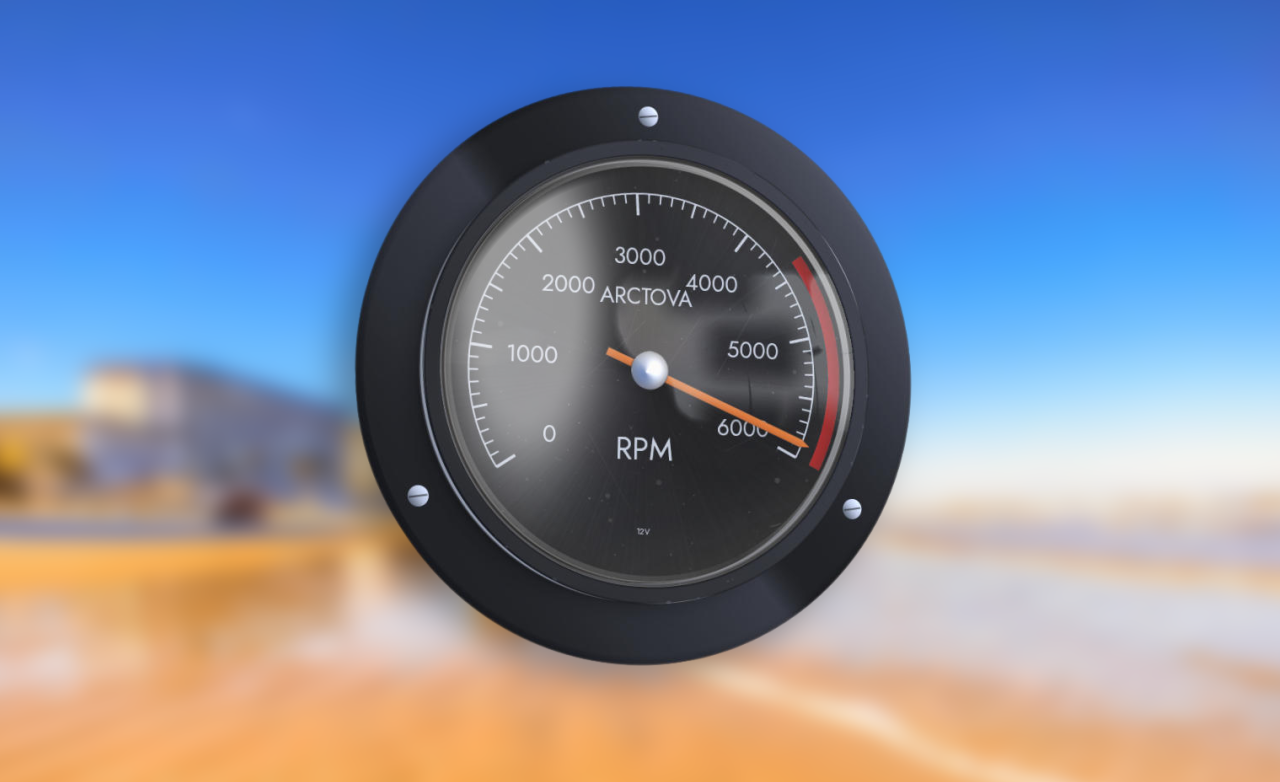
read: 5900 rpm
